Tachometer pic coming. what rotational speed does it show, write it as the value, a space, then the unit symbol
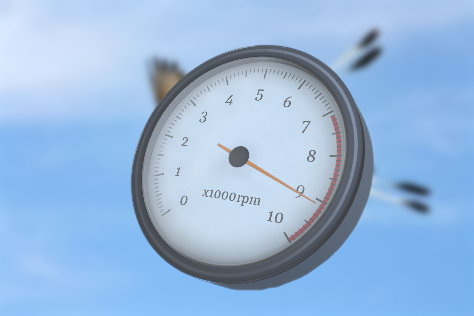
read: 9100 rpm
